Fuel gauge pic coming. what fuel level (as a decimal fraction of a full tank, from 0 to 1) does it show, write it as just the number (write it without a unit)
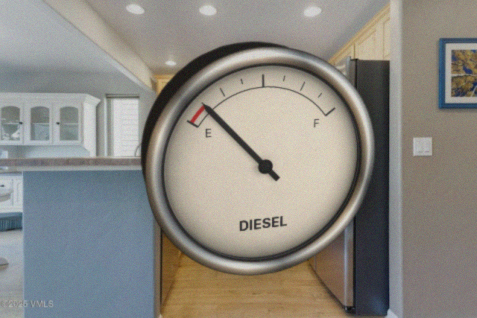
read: 0.125
